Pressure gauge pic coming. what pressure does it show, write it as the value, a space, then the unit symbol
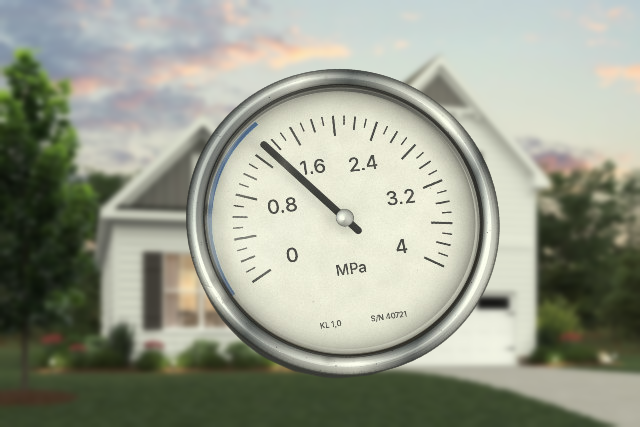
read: 1.3 MPa
